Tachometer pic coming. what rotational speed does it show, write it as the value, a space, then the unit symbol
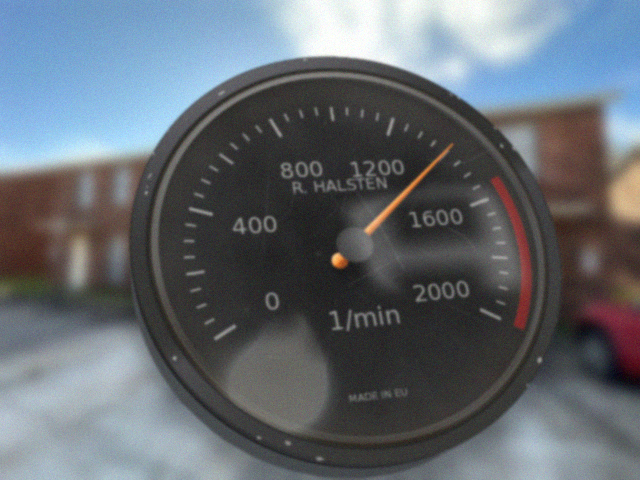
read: 1400 rpm
